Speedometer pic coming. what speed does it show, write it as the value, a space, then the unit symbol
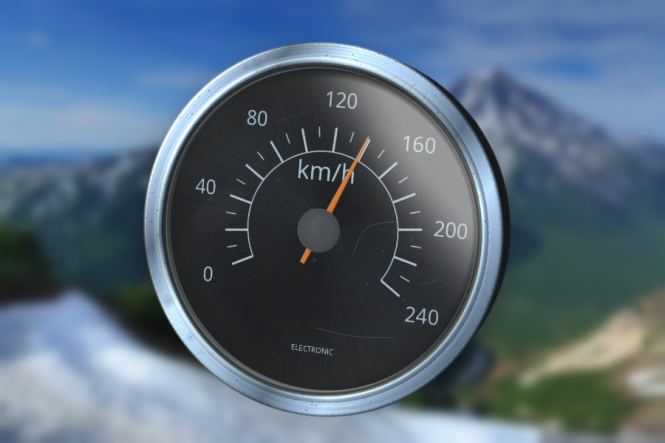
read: 140 km/h
